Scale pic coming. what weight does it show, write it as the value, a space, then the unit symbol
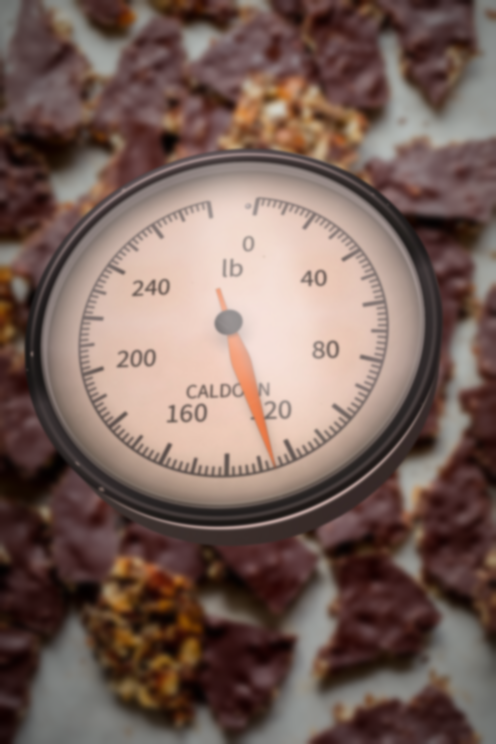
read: 126 lb
